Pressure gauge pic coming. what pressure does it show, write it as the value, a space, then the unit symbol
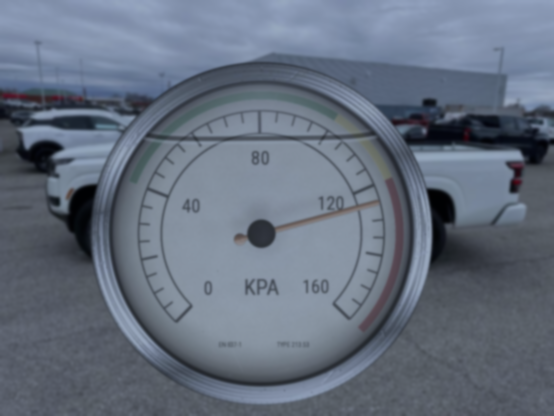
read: 125 kPa
